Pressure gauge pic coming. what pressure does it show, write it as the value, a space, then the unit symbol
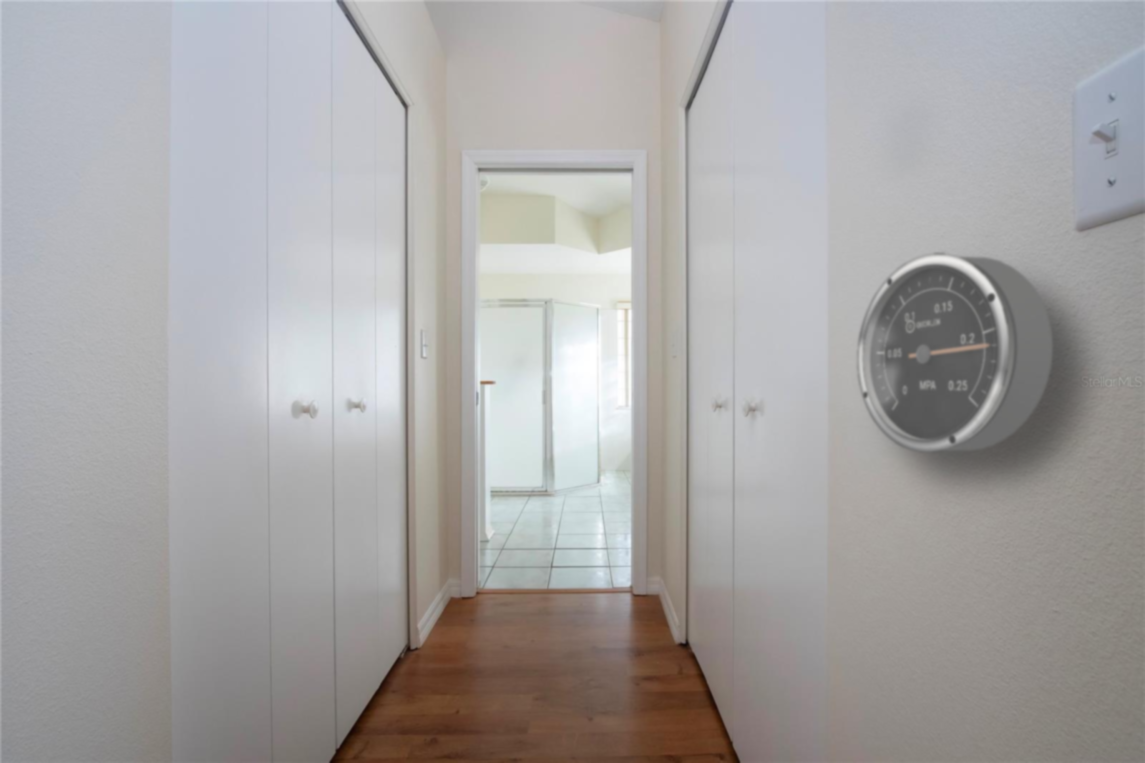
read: 0.21 MPa
